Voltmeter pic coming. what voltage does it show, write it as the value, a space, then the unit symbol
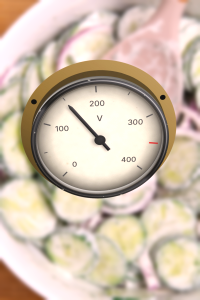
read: 150 V
